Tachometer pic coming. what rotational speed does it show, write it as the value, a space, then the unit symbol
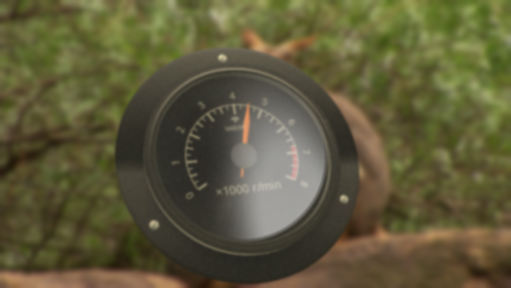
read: 4500 rpm
